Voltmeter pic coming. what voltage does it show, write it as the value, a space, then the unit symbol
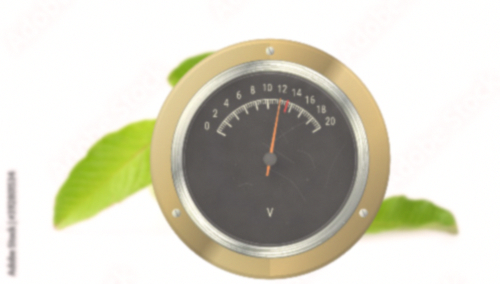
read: 12 V
